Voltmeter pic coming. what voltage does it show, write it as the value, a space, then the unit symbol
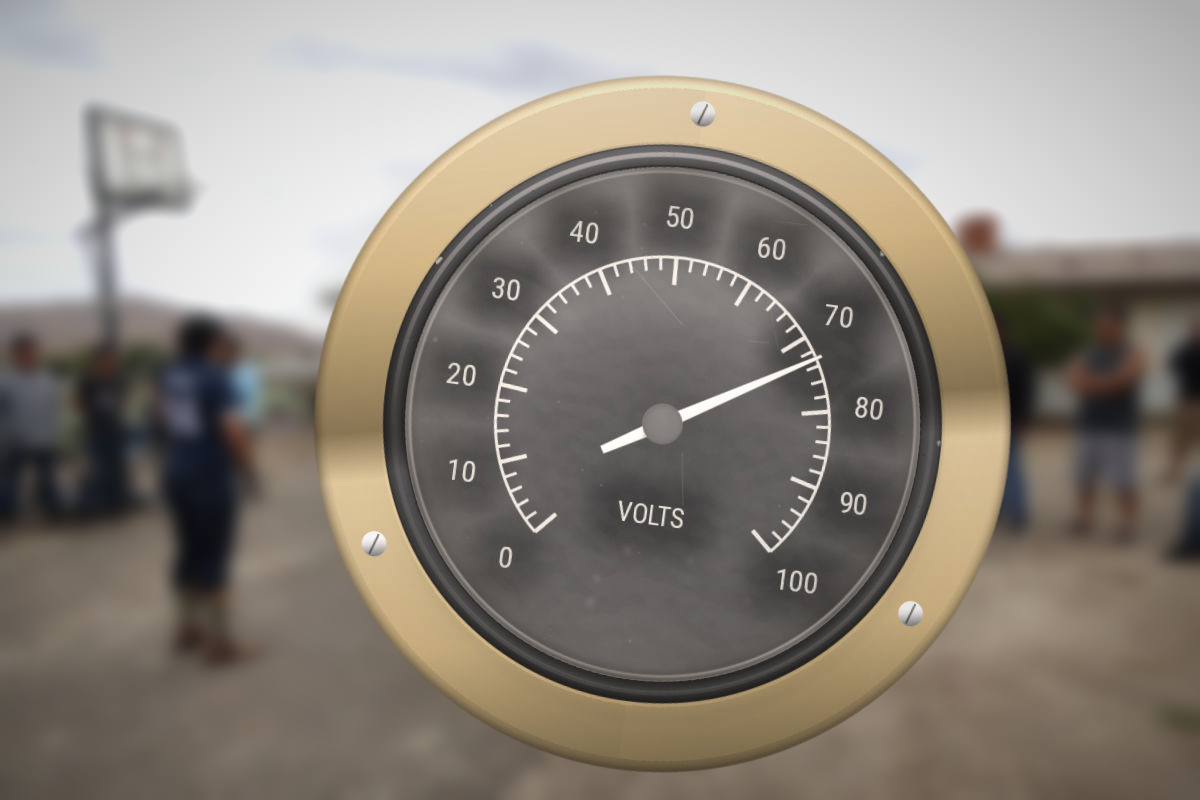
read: 73 V
